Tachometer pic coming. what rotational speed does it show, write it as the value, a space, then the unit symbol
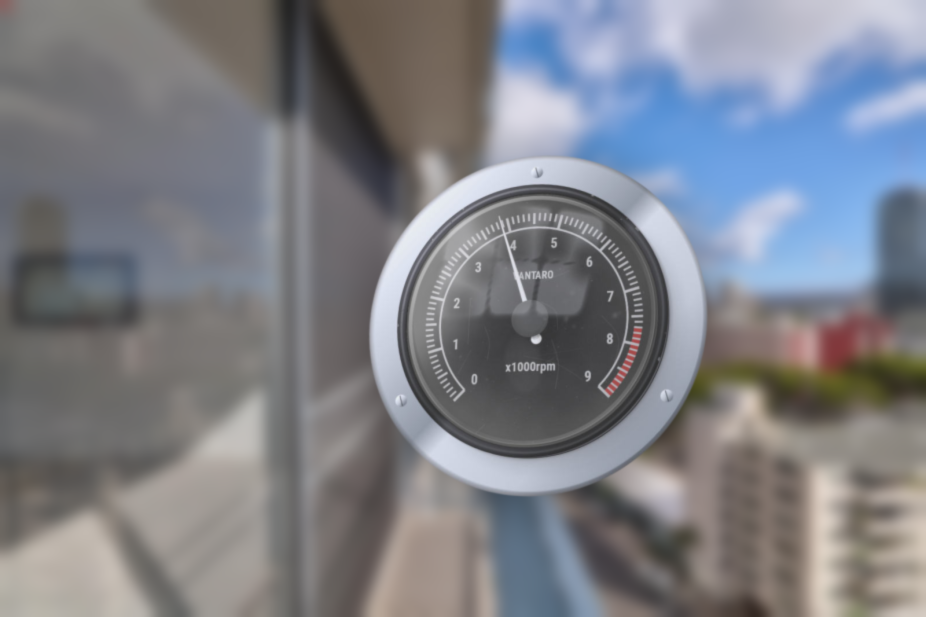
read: 3900 rpm
